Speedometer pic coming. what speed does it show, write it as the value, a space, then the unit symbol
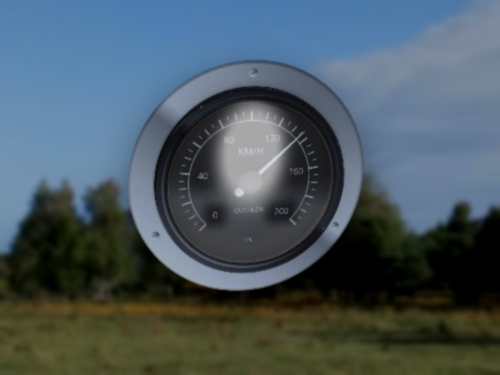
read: 135 km/h
